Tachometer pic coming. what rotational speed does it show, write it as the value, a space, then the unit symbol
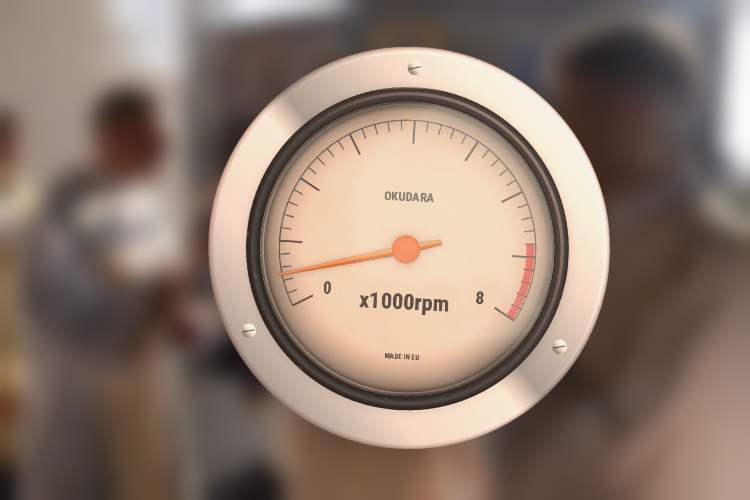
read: 500 rpm
